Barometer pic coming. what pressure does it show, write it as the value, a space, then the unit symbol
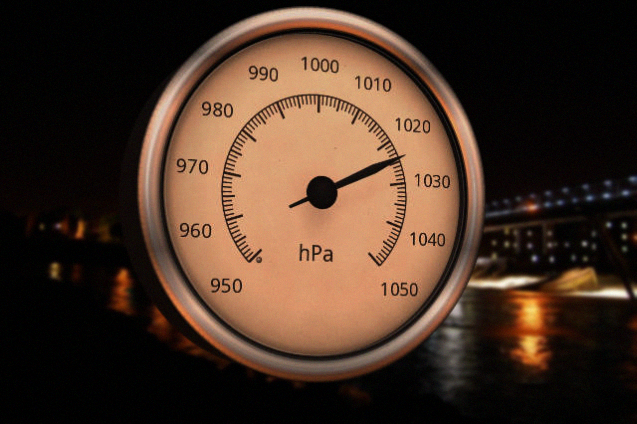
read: 1024 hPa
